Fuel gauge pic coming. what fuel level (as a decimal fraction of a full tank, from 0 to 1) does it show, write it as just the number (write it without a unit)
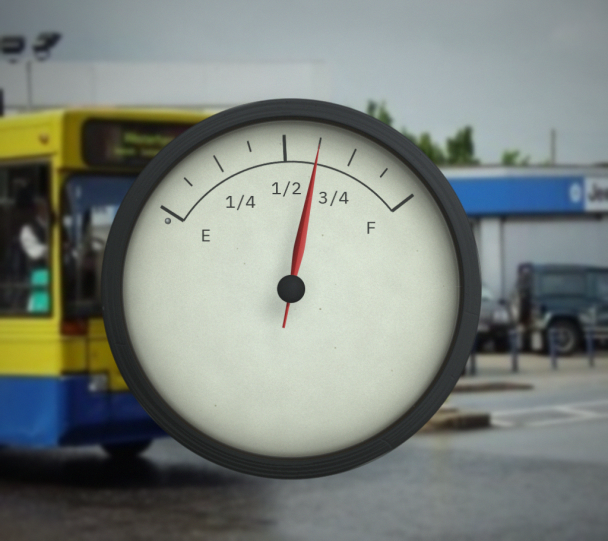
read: 0.625
